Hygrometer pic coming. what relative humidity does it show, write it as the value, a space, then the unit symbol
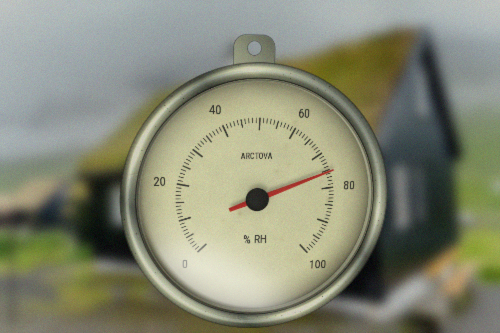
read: 75 %
